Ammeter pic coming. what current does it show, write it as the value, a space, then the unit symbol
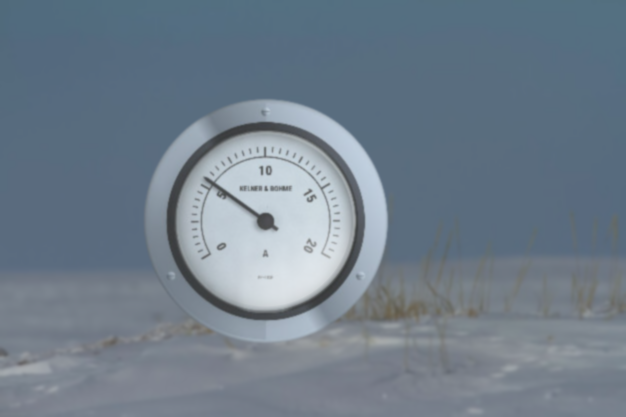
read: 5.5 A
